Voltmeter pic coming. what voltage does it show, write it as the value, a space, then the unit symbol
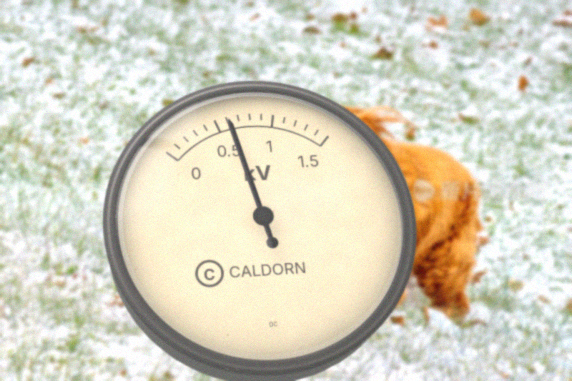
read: 0.6 kV
